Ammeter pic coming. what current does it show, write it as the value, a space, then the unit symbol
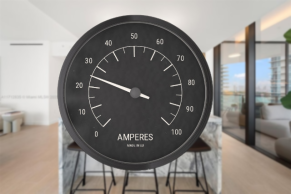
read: 25 A
